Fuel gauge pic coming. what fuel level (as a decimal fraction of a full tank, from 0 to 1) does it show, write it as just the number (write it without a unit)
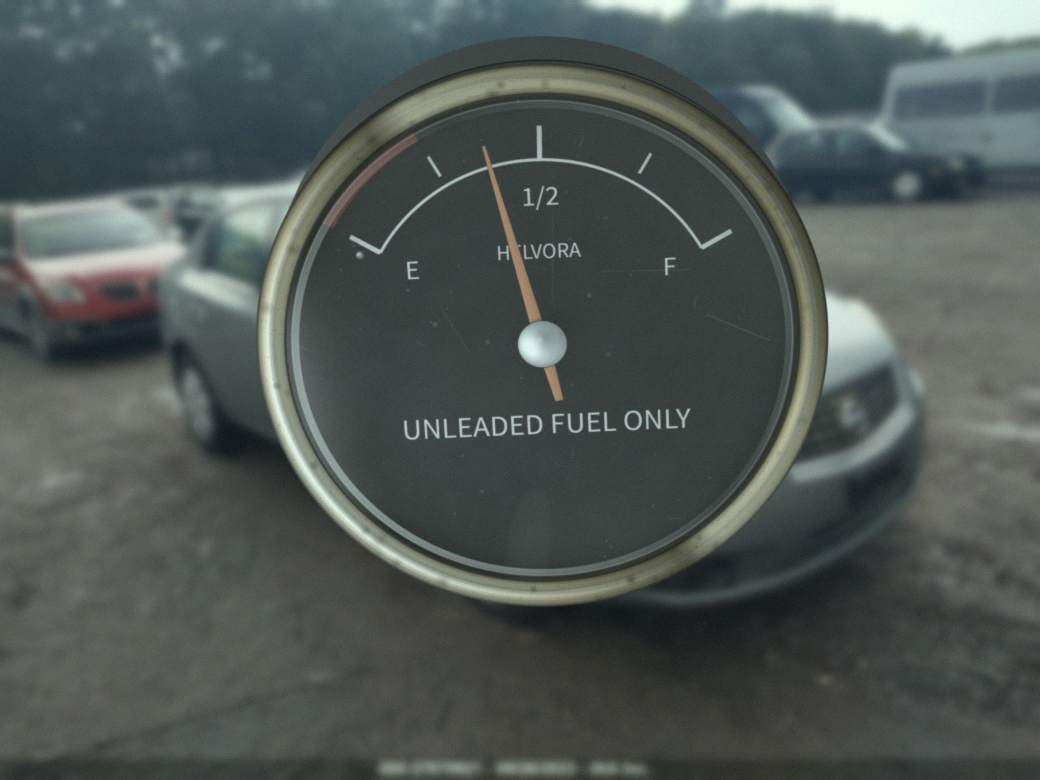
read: 0.375
